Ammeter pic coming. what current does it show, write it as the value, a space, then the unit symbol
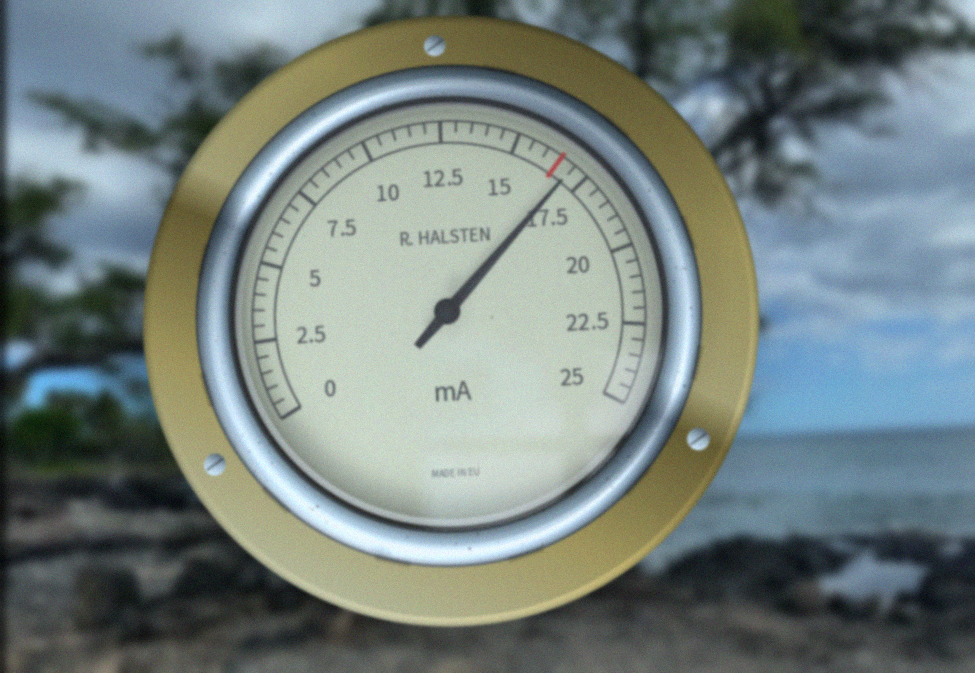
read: 17 mA
